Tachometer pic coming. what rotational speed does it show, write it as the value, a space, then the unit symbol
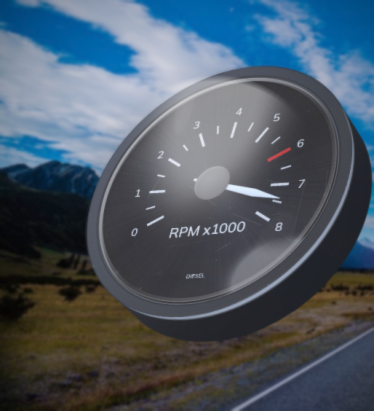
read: 7500 rpm
